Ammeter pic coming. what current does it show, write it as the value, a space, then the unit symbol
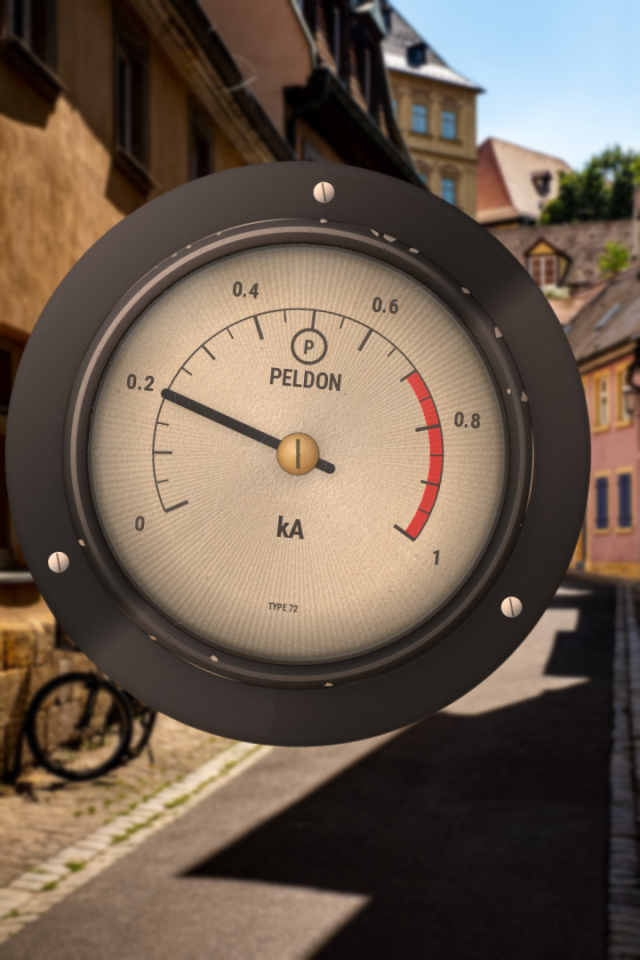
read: 0.2 kA
